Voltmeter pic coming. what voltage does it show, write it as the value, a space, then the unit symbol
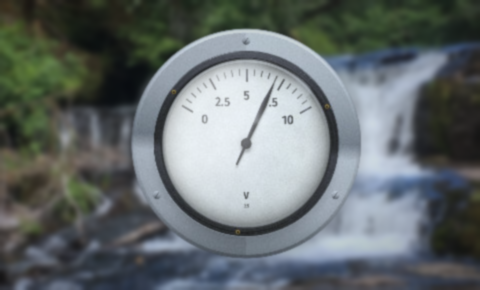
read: 7 V
